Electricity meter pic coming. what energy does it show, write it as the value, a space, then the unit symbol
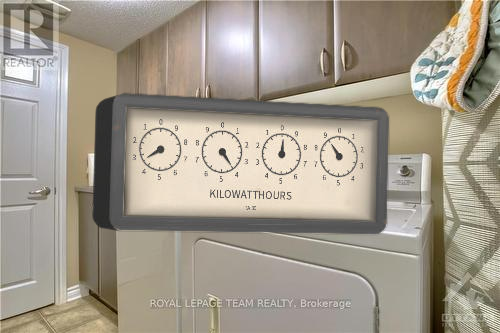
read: 3399 kWh
